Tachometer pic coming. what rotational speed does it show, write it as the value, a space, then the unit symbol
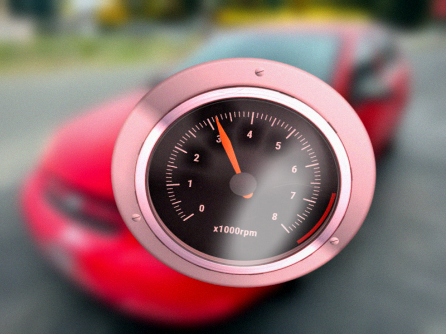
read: 3200 rpm
